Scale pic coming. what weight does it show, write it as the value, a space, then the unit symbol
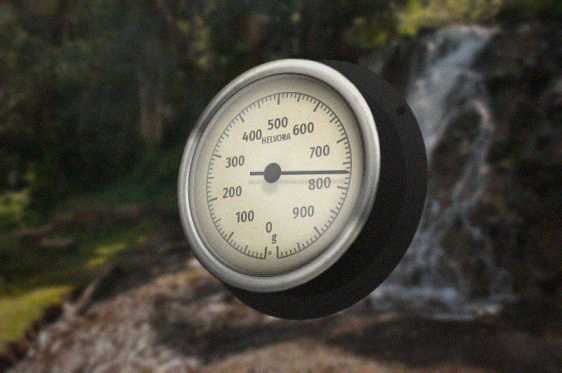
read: 770 g
